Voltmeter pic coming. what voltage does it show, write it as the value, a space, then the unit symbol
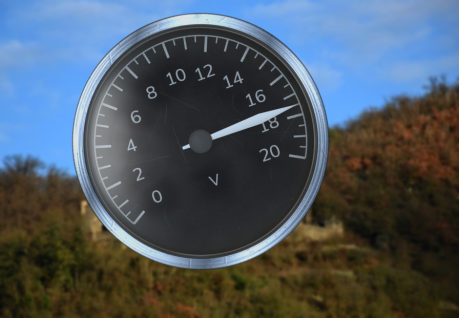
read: 17.5 V
